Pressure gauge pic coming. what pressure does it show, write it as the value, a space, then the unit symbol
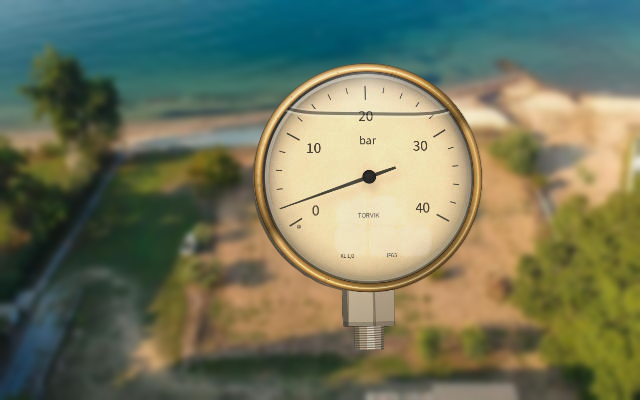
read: 2 bar
